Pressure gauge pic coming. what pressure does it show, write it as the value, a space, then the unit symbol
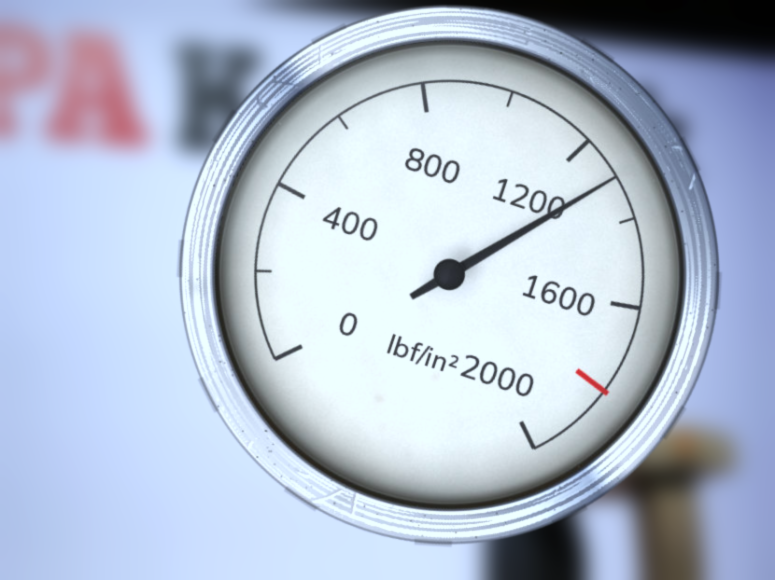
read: 1300 psi
